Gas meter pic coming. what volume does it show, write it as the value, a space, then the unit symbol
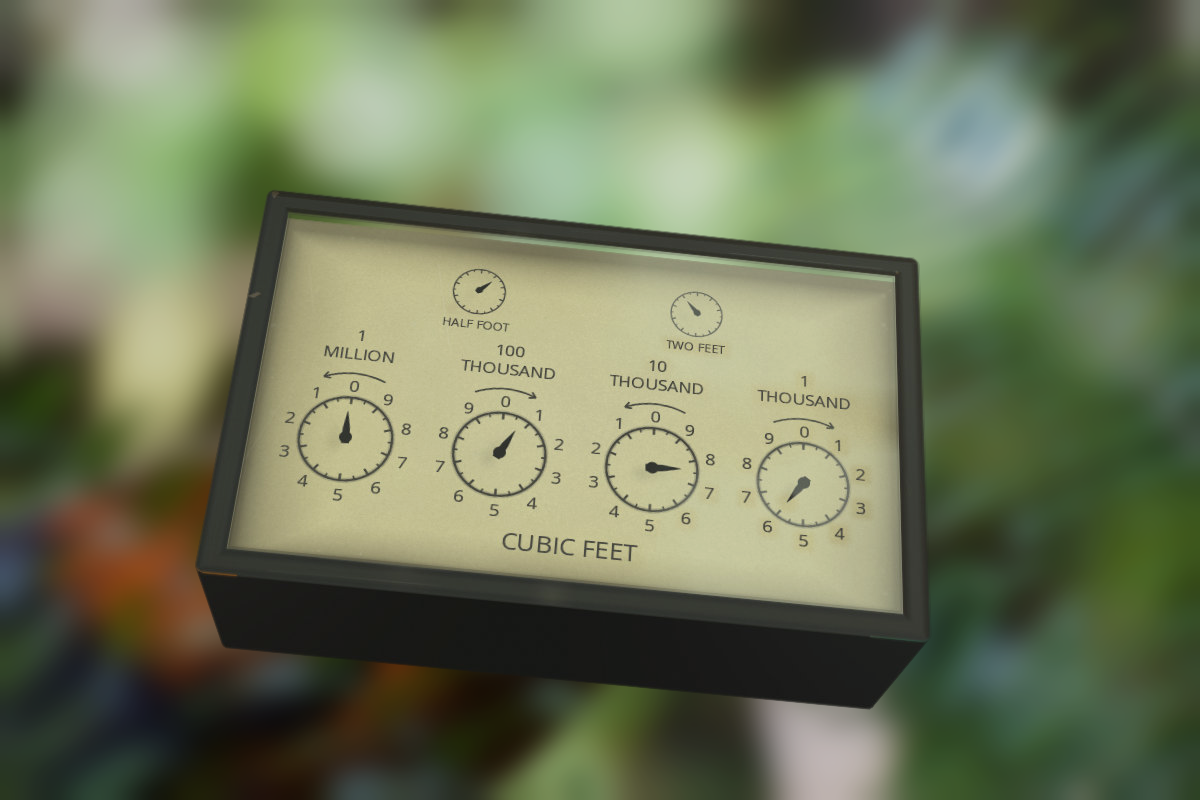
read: 7600 ft³
